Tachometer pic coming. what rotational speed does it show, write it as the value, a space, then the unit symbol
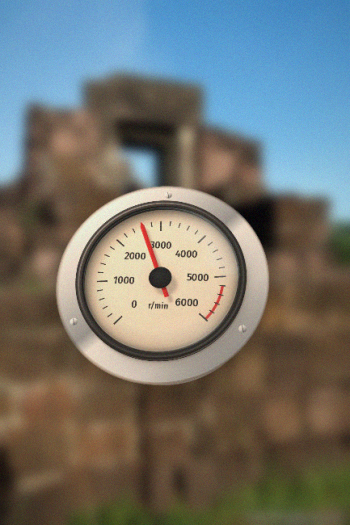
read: 2600 rpm
